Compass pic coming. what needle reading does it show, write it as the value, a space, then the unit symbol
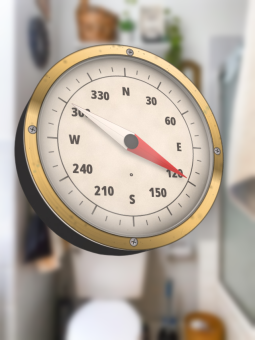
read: 120 °
